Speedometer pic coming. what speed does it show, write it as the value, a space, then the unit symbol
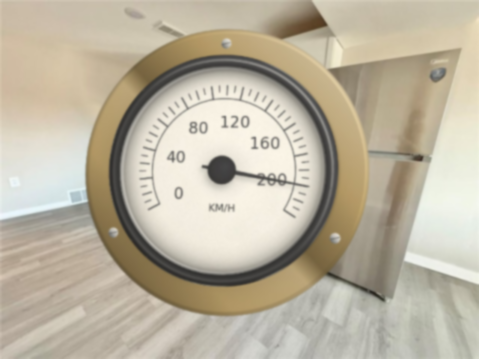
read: 200 km/h
